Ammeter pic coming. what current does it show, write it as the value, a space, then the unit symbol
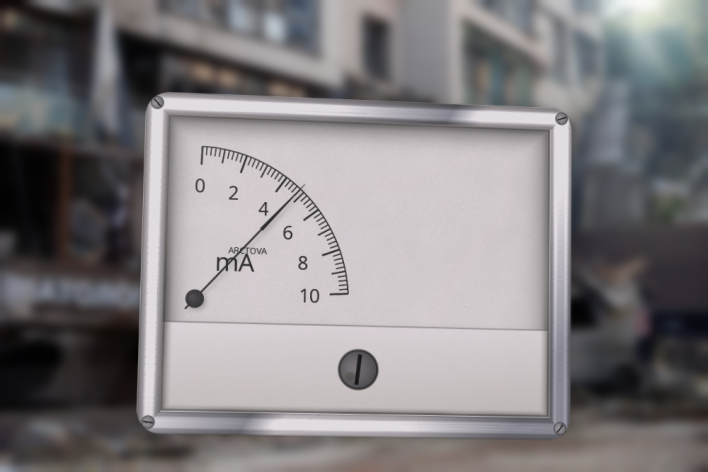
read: 4.8 mA
